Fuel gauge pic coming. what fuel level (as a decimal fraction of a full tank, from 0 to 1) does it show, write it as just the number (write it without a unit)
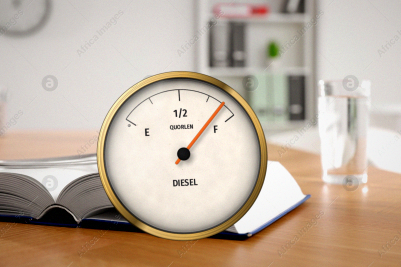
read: 0.875
